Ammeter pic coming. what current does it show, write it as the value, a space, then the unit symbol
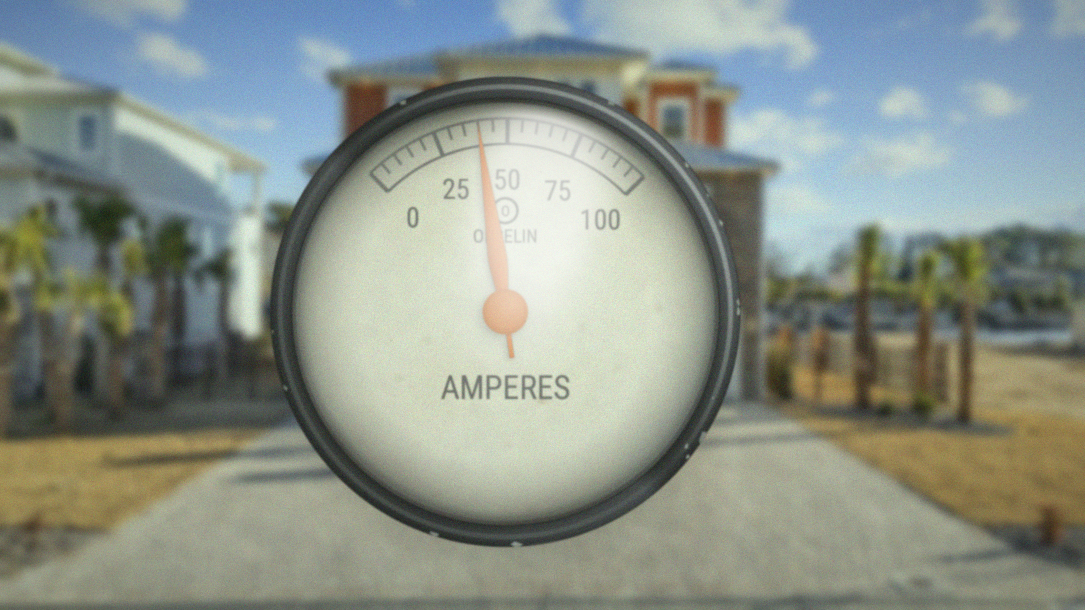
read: 40 A
